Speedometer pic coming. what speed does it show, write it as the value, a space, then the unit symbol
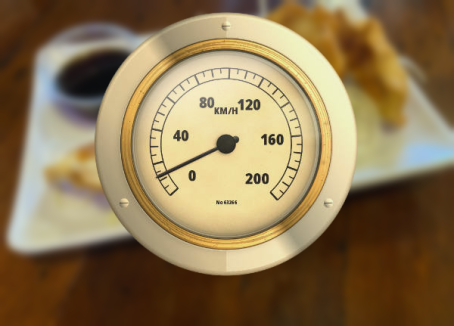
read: 12.5 km/h
